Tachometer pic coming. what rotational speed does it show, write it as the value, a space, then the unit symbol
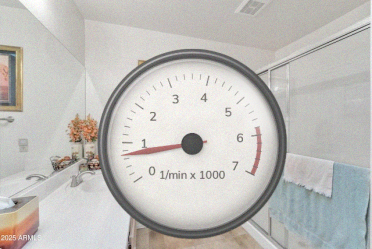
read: 700 rpm
